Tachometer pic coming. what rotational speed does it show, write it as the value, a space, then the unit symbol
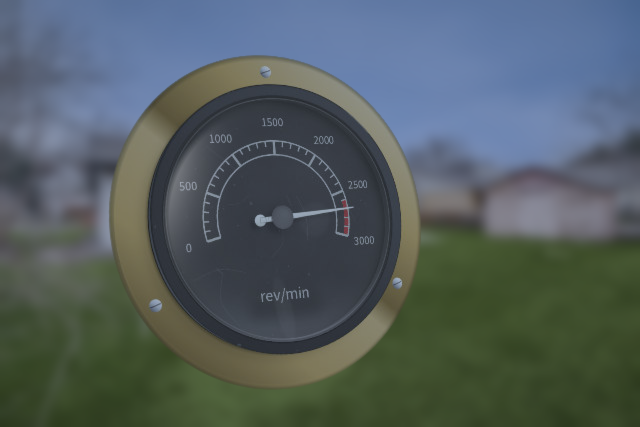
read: 2700 rpm
